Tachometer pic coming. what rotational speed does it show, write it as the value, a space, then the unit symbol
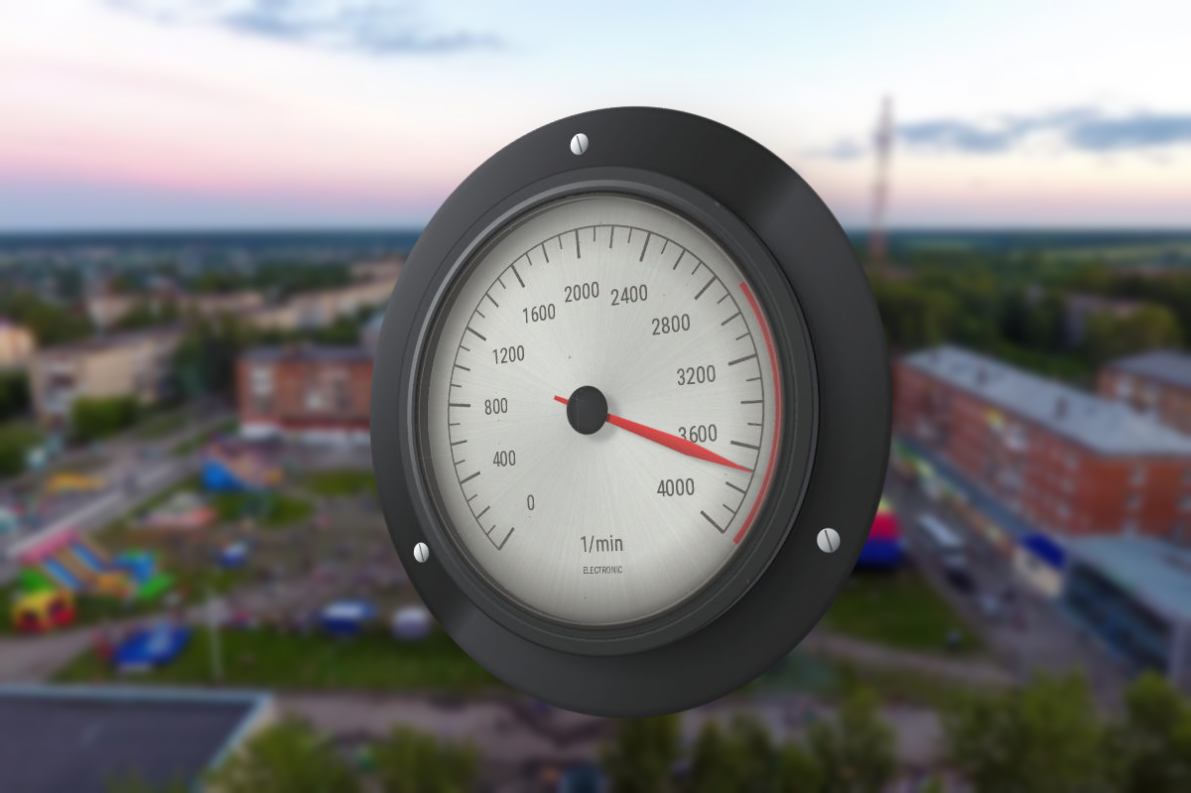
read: 3700 rpm
